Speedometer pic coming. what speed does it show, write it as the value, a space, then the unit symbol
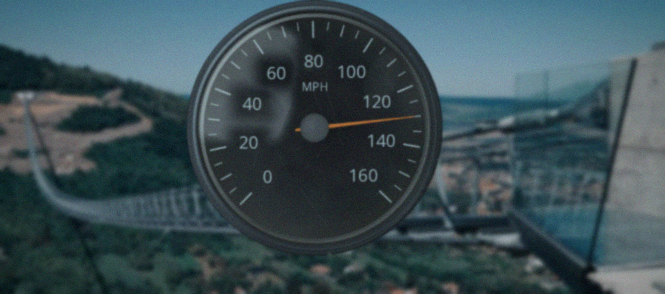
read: 130 mph
